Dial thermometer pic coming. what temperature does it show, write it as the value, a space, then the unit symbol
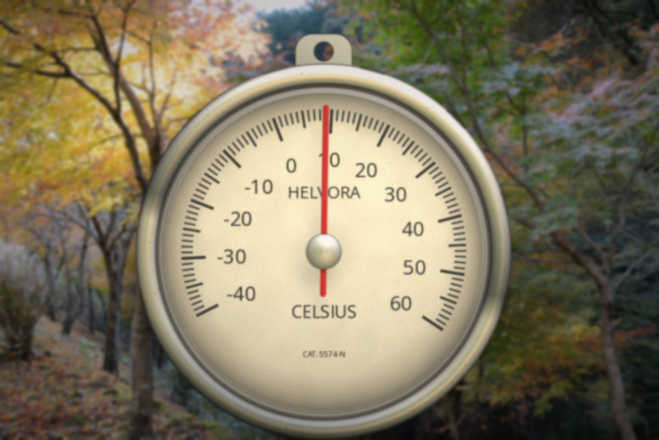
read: 9 °C
